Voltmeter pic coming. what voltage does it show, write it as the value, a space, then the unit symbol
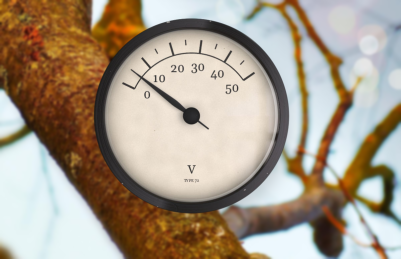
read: 5 V
